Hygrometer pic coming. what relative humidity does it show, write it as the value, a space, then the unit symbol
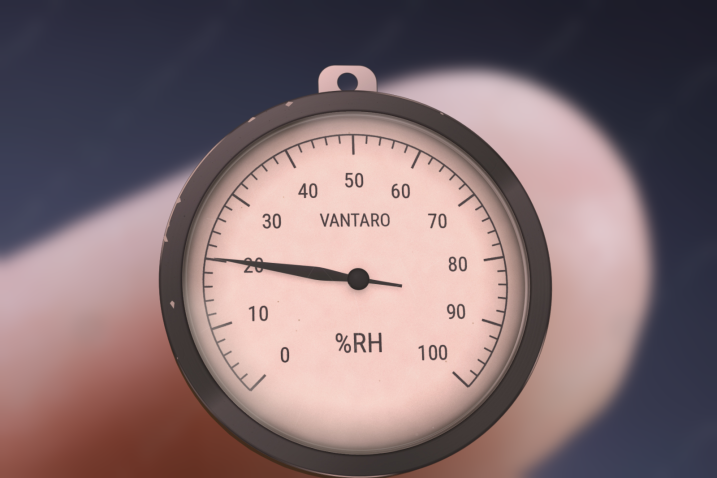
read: 20 %
